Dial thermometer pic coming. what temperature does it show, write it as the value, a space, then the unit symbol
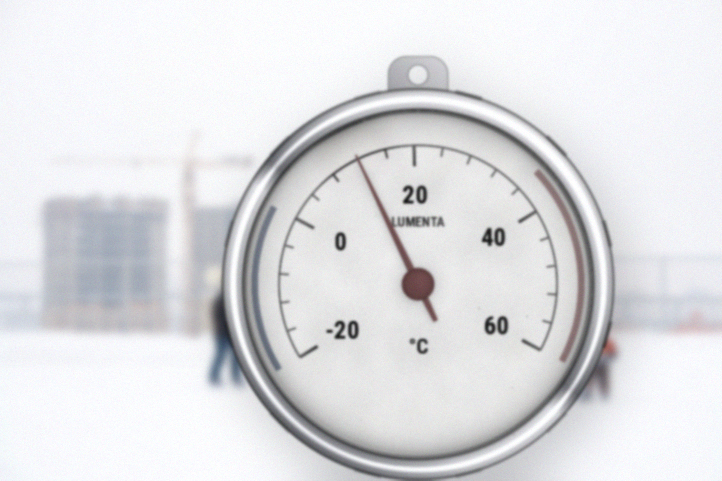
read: 12 °C
